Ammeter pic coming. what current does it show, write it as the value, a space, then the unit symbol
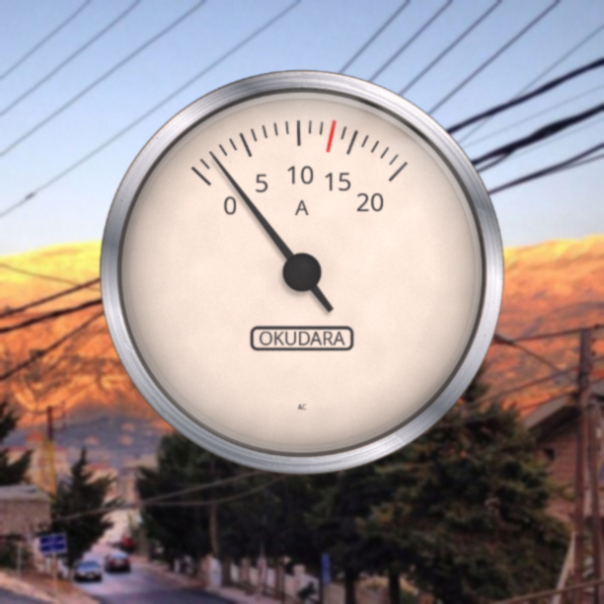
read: 2 A
